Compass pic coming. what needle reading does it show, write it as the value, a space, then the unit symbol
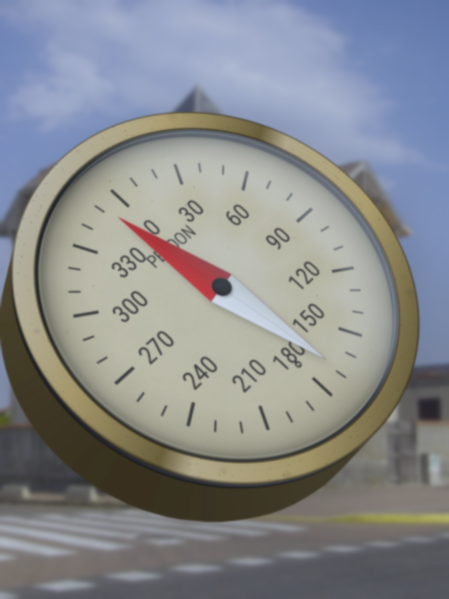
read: 350 °
